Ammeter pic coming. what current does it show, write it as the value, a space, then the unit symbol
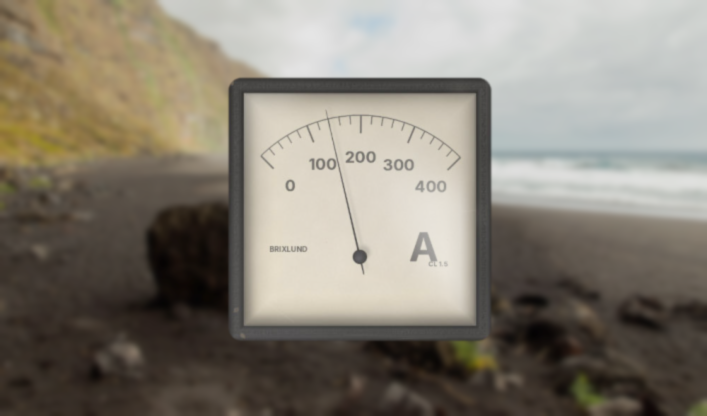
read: 140 A
